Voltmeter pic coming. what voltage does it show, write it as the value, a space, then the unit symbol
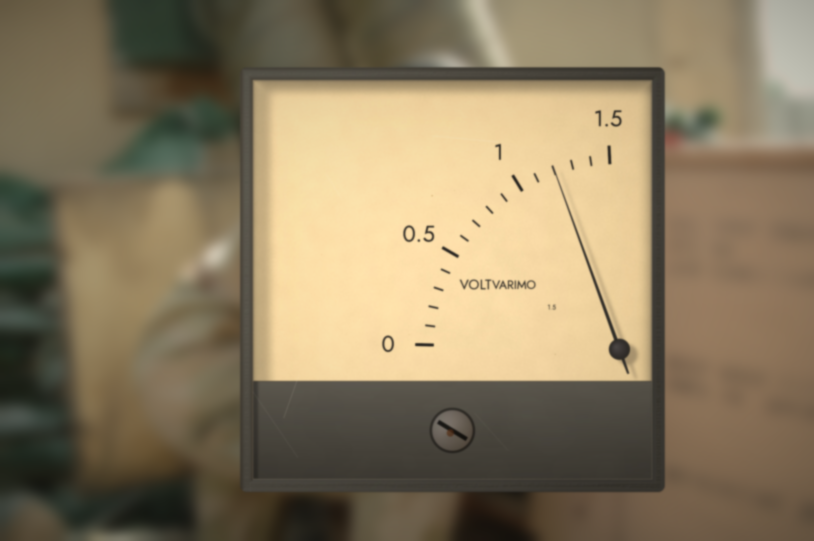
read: 1.2 V
